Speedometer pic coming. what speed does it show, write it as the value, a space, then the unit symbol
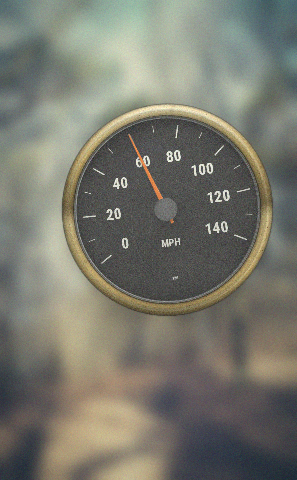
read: 60 mph
